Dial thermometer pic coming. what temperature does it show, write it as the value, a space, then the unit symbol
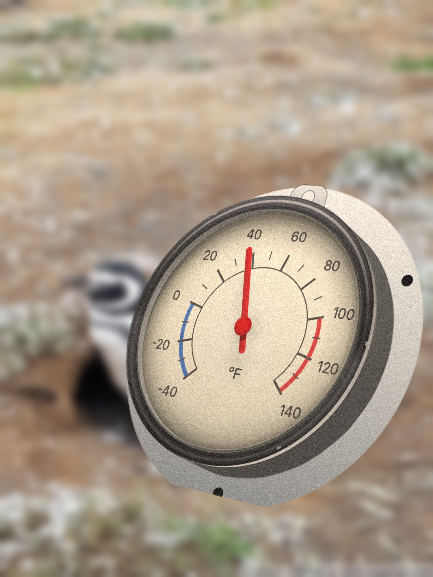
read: 40 °F
